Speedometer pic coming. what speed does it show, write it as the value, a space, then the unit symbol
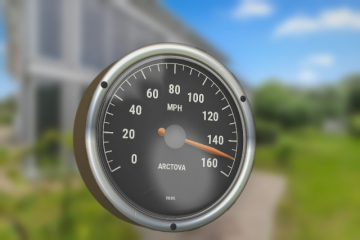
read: 150 mph
